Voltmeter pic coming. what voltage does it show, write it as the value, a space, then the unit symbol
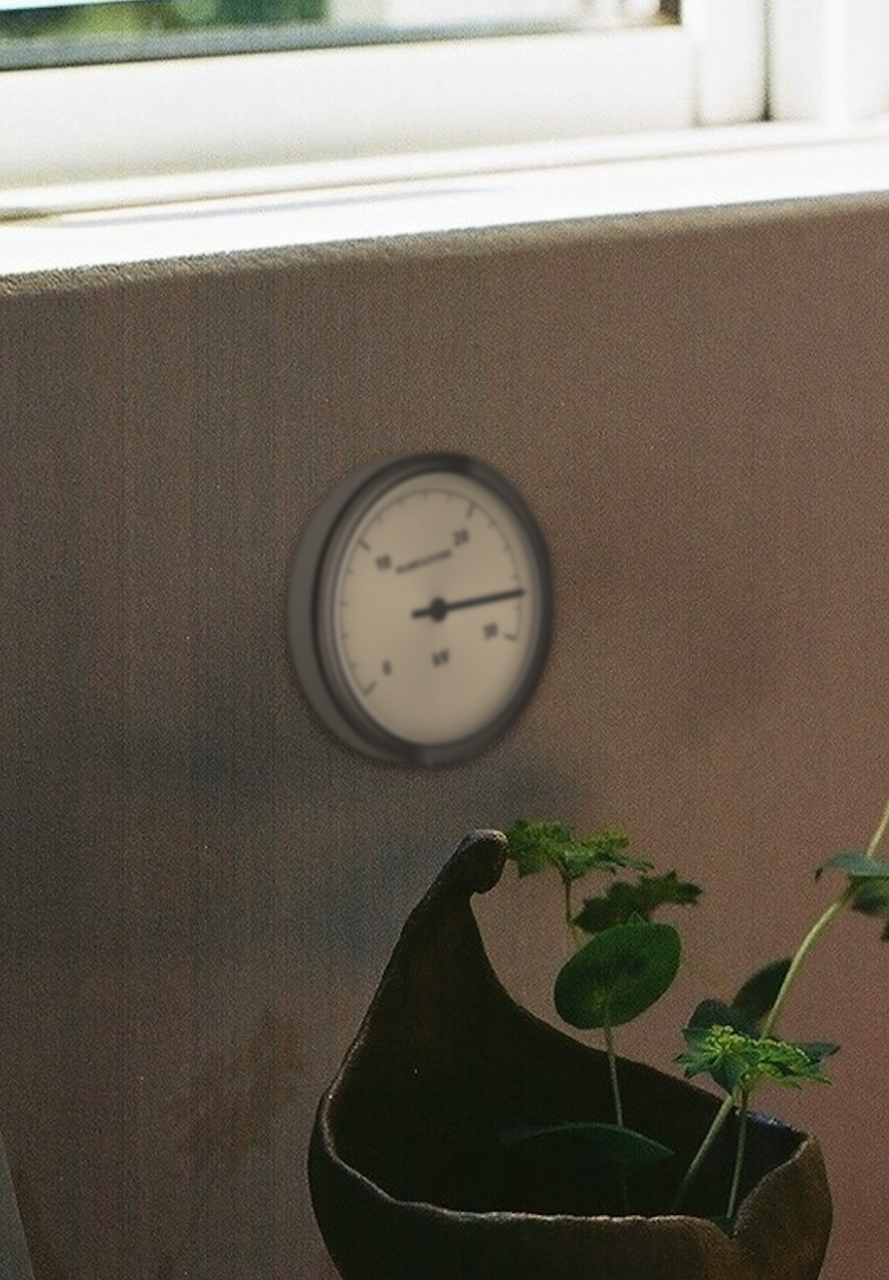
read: 27 kV
